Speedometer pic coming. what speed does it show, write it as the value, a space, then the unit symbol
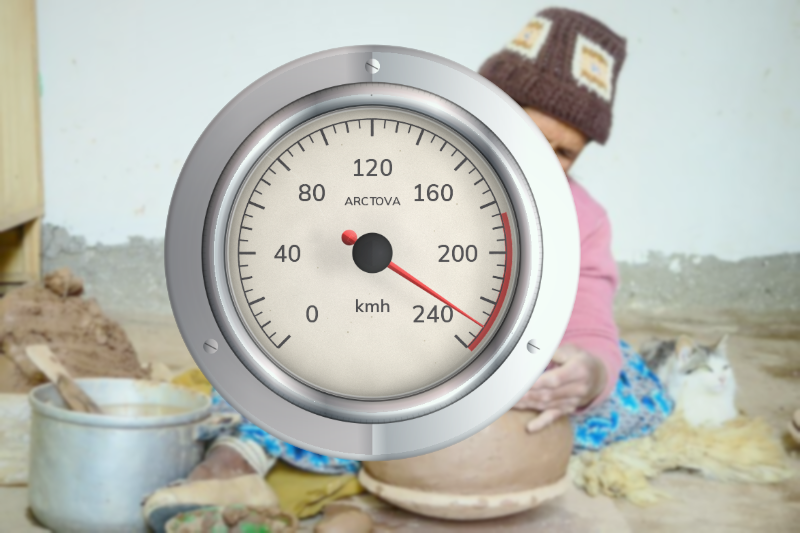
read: 230 km/h
